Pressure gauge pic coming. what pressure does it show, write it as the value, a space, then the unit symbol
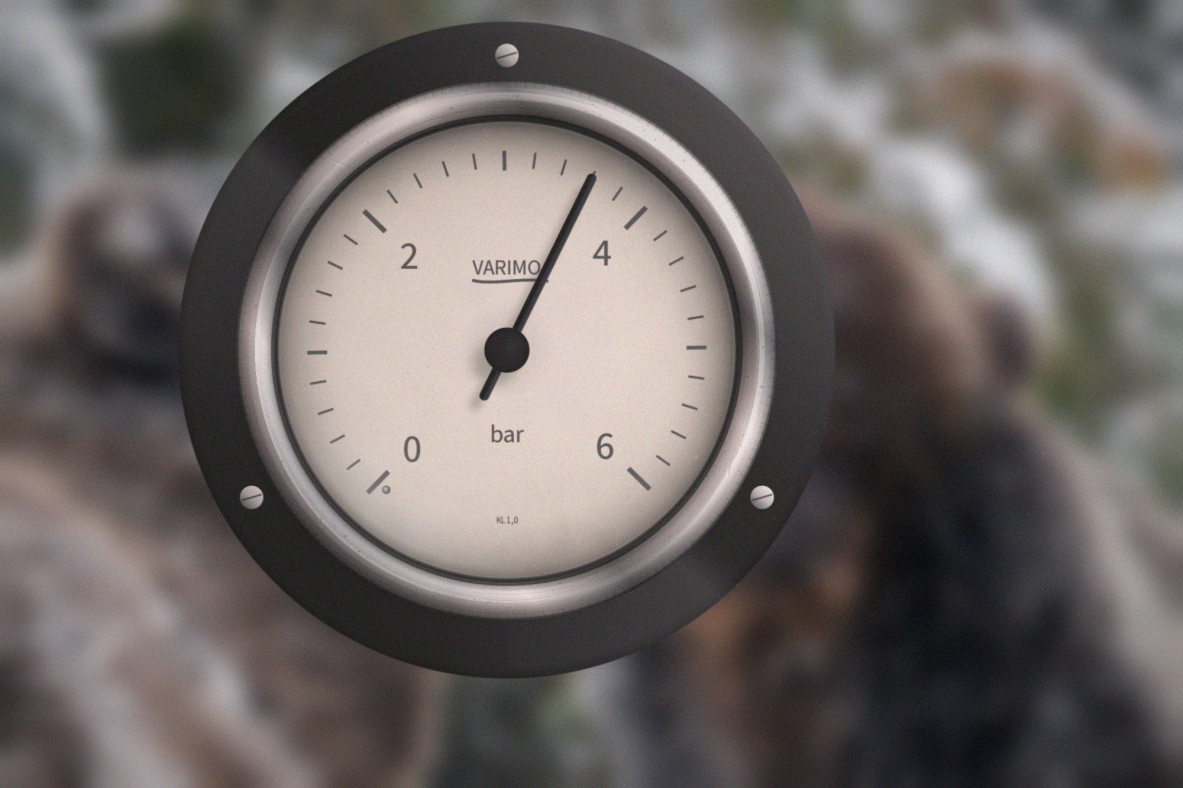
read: 3.6 bar
